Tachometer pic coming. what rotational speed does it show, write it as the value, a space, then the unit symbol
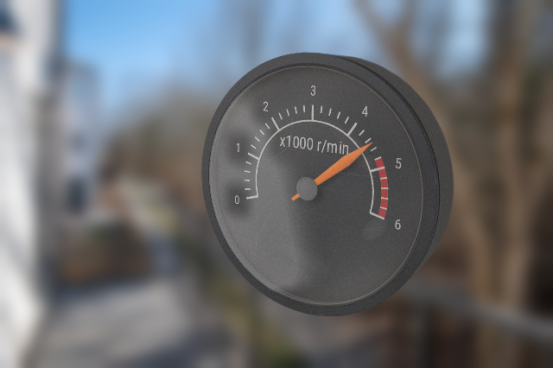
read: 4500 rpm
